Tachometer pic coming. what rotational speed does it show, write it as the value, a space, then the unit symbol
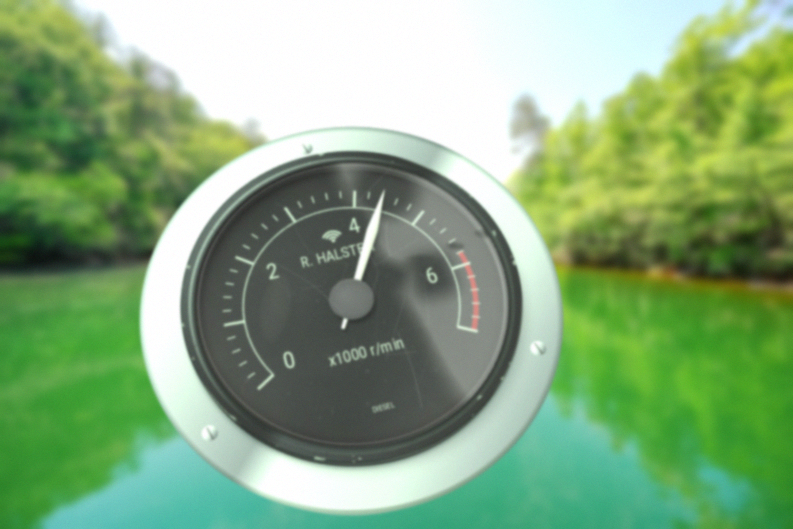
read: 4400 rpm
